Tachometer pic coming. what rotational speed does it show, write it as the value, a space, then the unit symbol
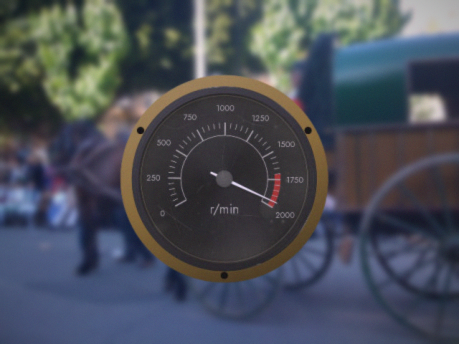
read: 1950 rpm
